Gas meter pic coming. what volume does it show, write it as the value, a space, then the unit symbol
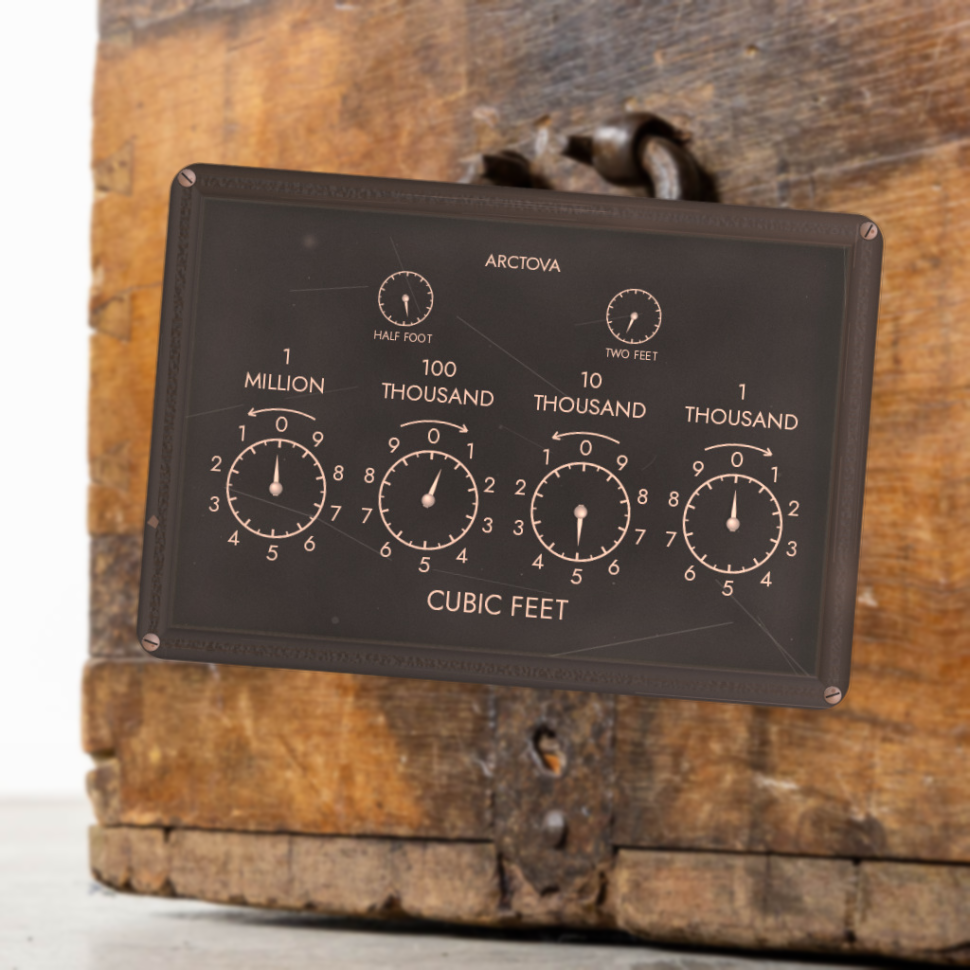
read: 5000 ft³
